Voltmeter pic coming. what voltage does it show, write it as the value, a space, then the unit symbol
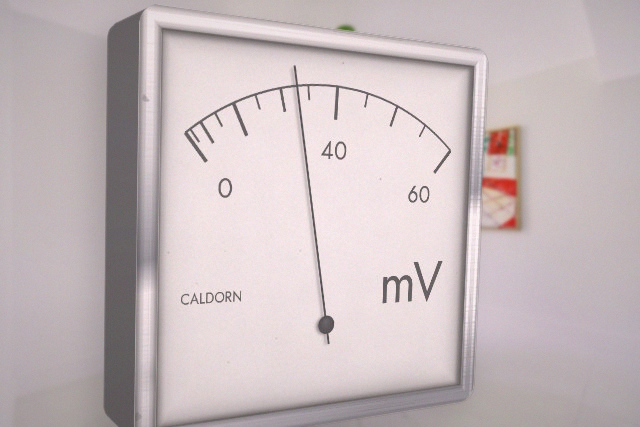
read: 32.5 mV
